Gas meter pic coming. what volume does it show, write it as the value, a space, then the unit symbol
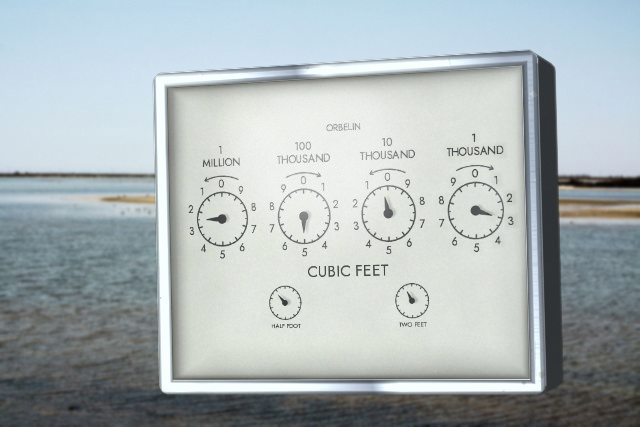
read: 250300 ft³
